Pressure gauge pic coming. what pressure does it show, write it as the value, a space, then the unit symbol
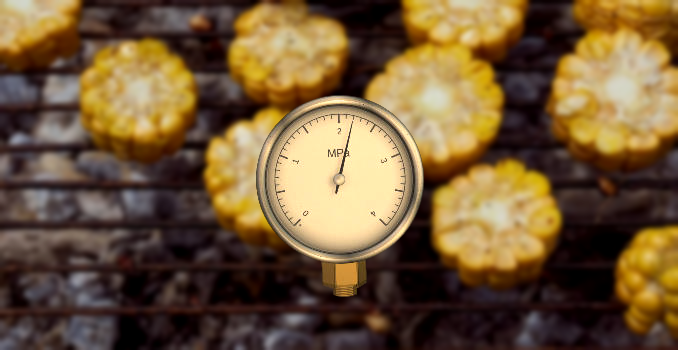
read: 2.2 MPa
